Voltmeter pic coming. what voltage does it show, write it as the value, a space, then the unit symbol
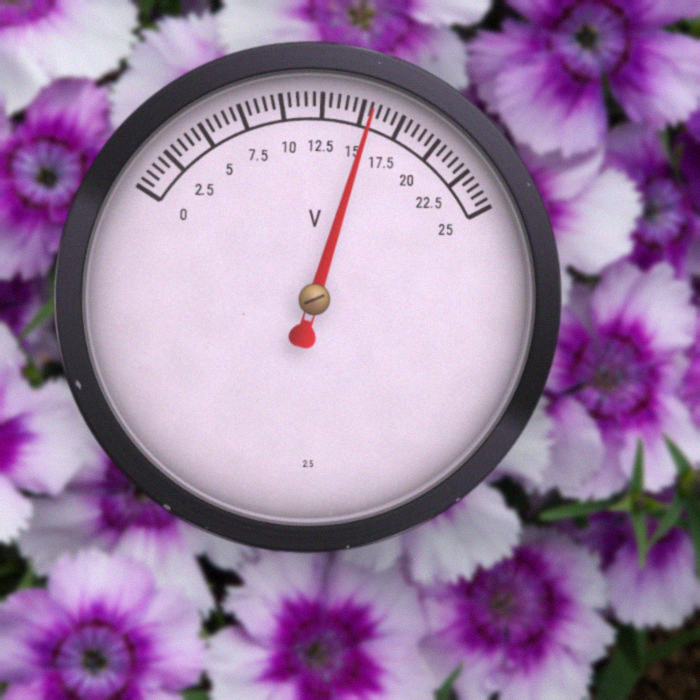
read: 15.5 V
